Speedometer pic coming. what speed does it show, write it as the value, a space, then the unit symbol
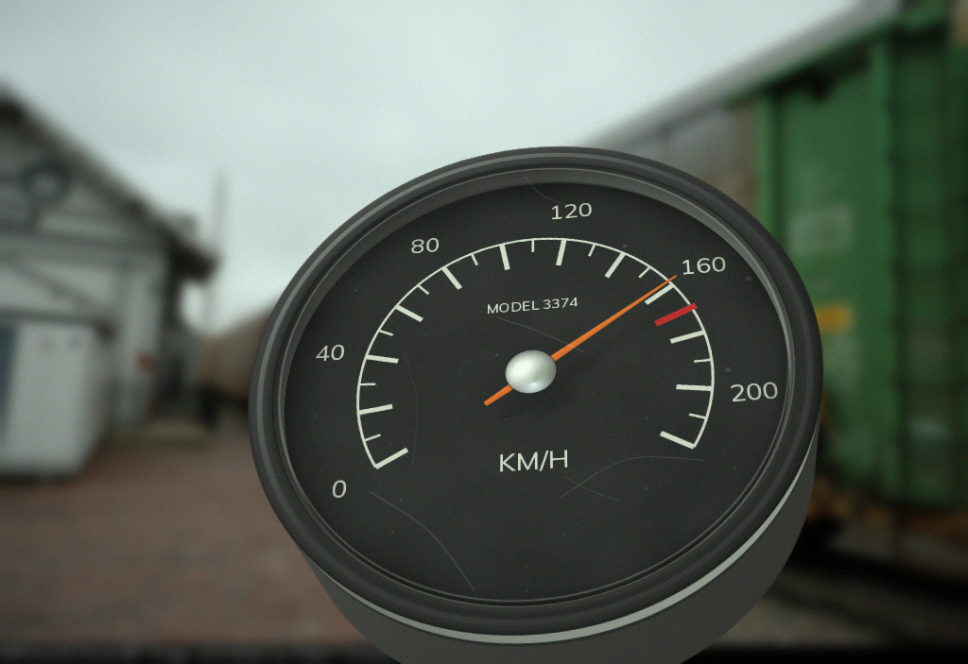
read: 160 km/h
